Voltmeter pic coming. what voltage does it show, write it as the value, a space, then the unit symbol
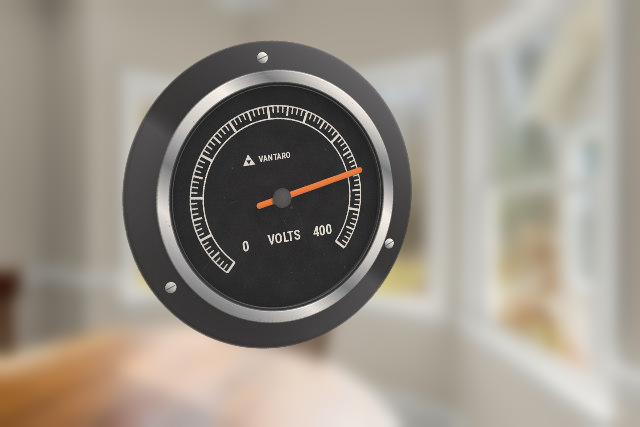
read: 320 V
